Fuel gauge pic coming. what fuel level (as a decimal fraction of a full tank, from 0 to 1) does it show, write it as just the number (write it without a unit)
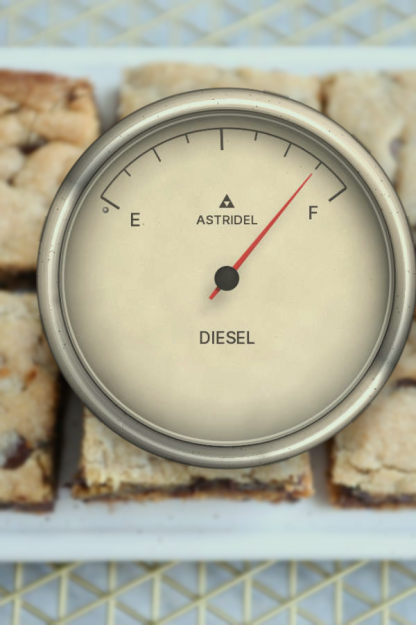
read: 0.875
